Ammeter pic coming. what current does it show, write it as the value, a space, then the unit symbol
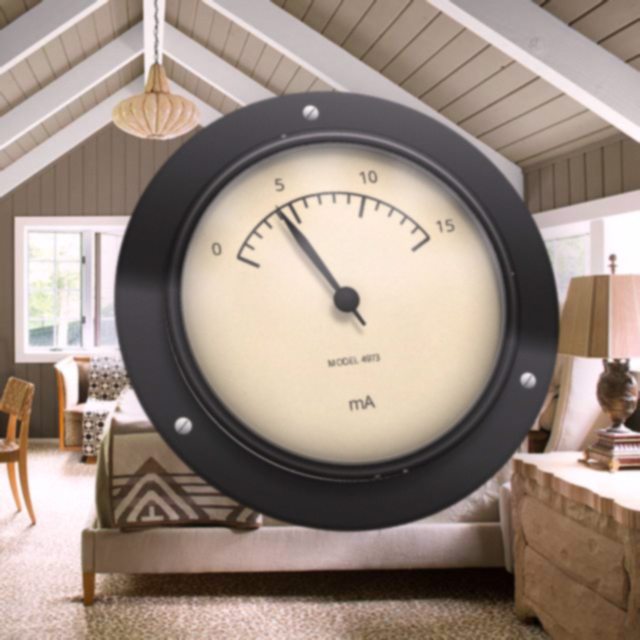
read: 4 mA
